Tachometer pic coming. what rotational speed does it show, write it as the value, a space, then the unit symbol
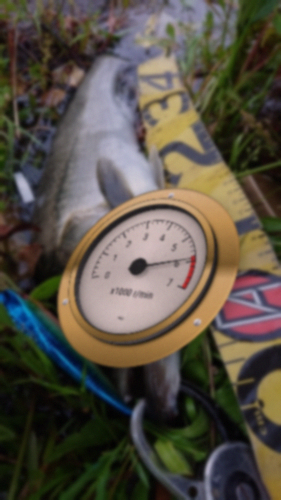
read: 6000 rpm
